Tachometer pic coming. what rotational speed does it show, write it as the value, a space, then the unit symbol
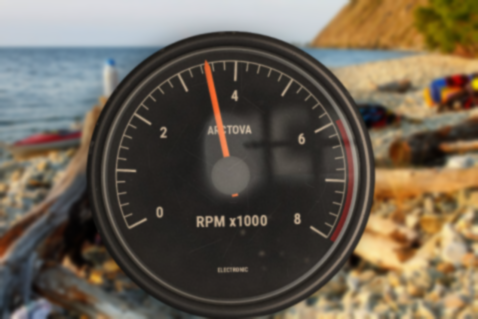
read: 3500 rpm
